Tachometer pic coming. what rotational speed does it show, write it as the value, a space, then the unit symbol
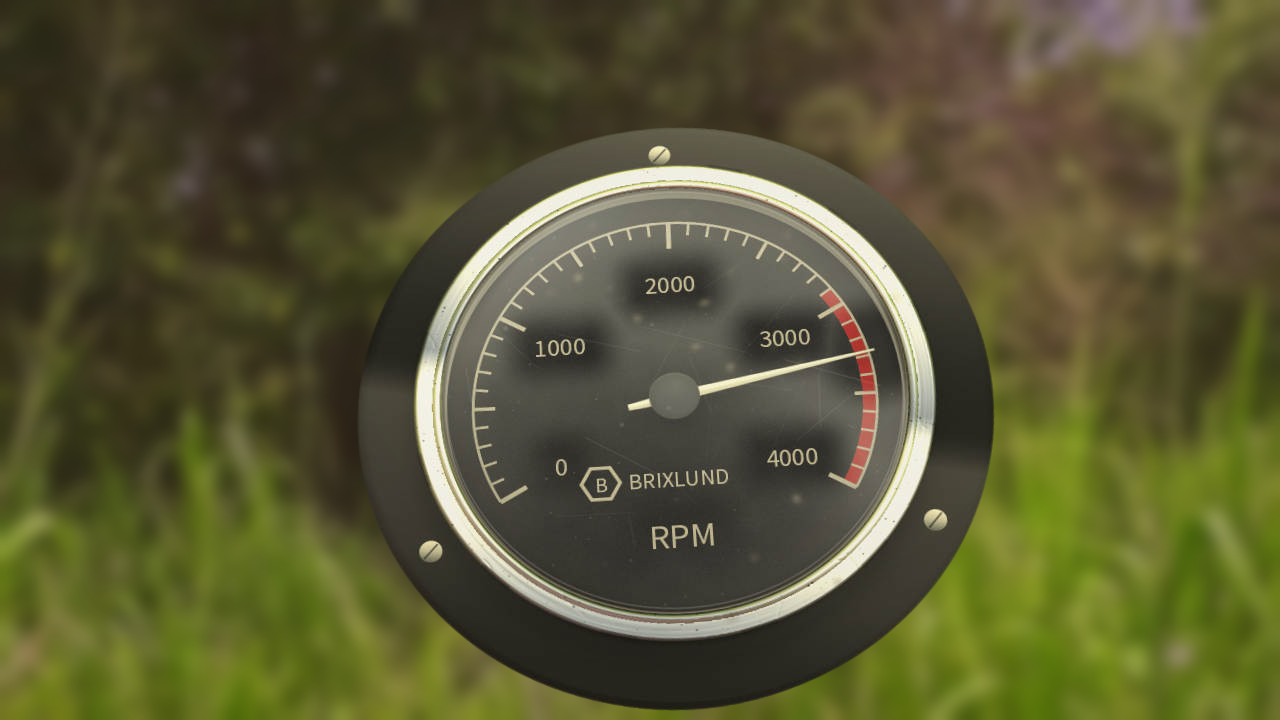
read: 3300 rpm
